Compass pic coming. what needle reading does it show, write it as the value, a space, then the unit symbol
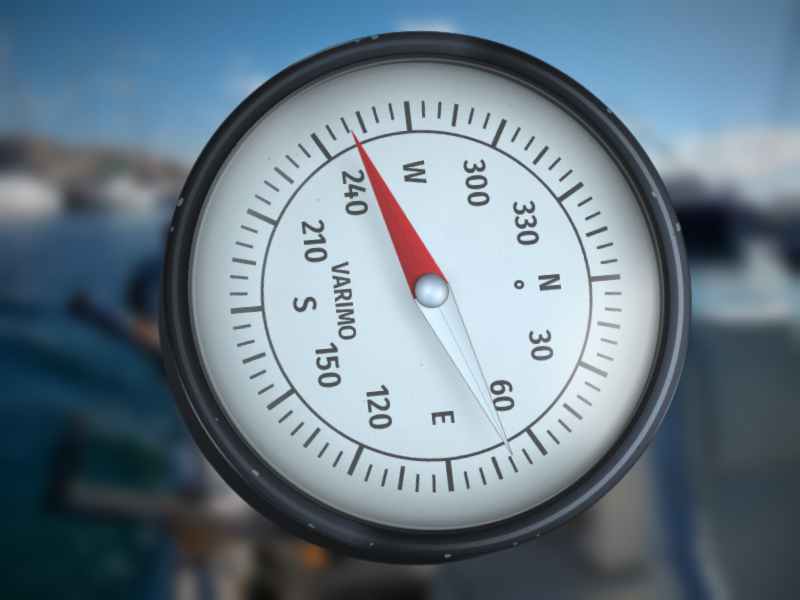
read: 250 °
